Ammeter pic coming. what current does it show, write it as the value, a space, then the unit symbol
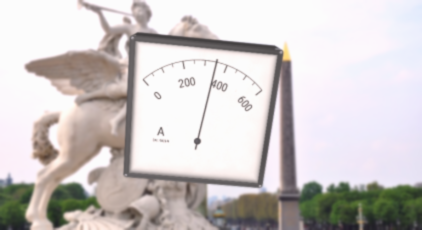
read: 350 A
